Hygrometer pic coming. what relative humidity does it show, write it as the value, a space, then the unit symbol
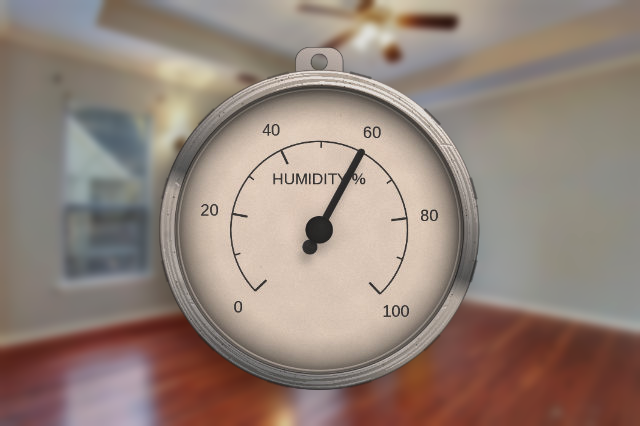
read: 60 %
